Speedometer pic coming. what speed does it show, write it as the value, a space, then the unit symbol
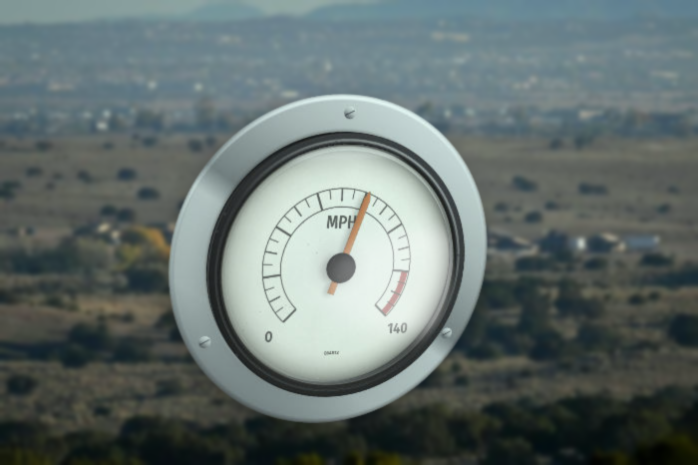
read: 80 mph
